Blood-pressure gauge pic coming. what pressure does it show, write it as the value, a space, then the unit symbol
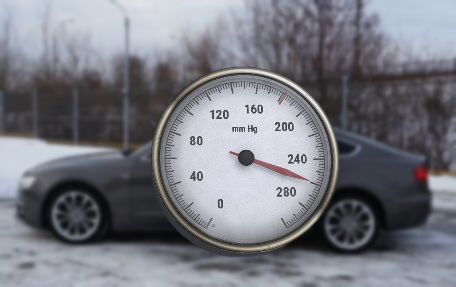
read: 260 mmHg
